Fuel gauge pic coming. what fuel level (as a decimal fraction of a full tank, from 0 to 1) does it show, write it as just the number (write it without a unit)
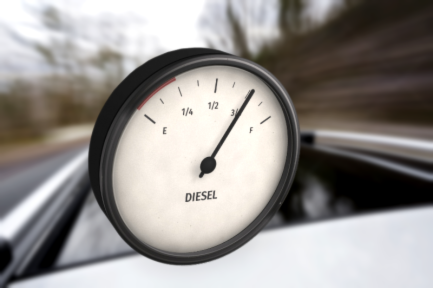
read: 0.75
